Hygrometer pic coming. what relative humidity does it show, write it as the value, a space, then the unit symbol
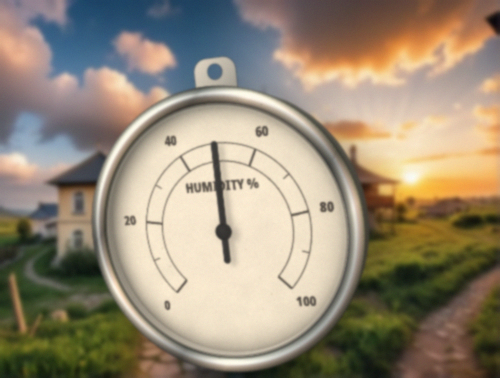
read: 50 %
